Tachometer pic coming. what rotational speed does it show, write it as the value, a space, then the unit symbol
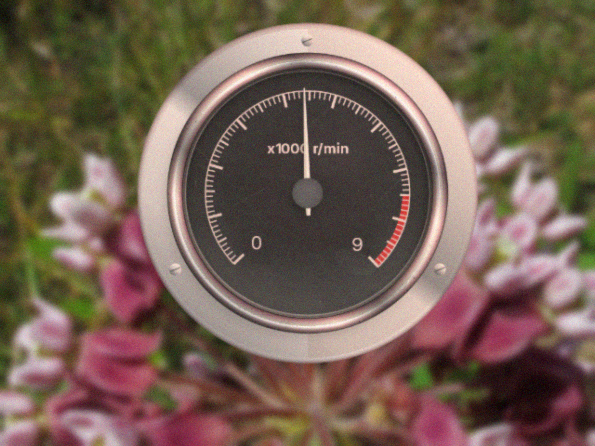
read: 4400 rpm
